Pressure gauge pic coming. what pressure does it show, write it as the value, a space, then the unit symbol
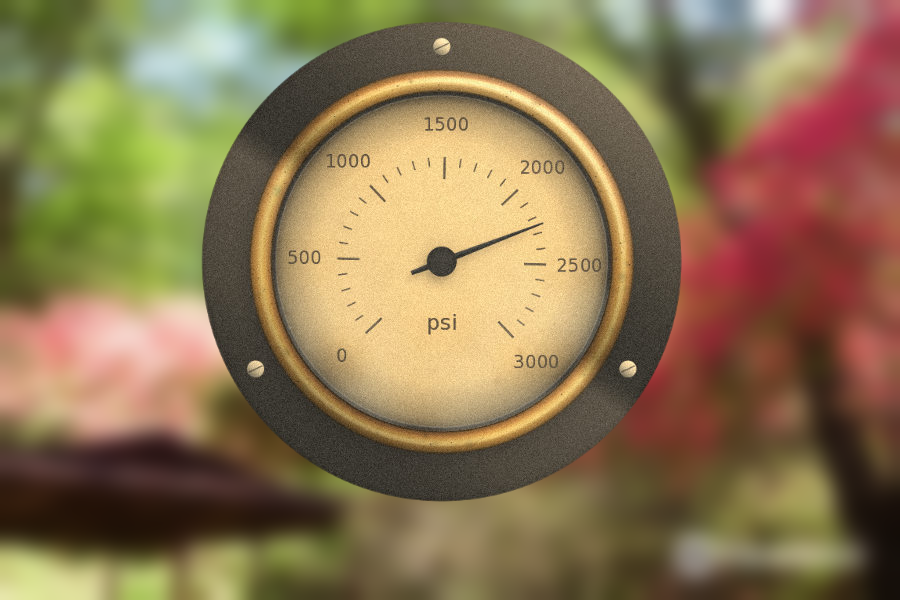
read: 2250 psi
